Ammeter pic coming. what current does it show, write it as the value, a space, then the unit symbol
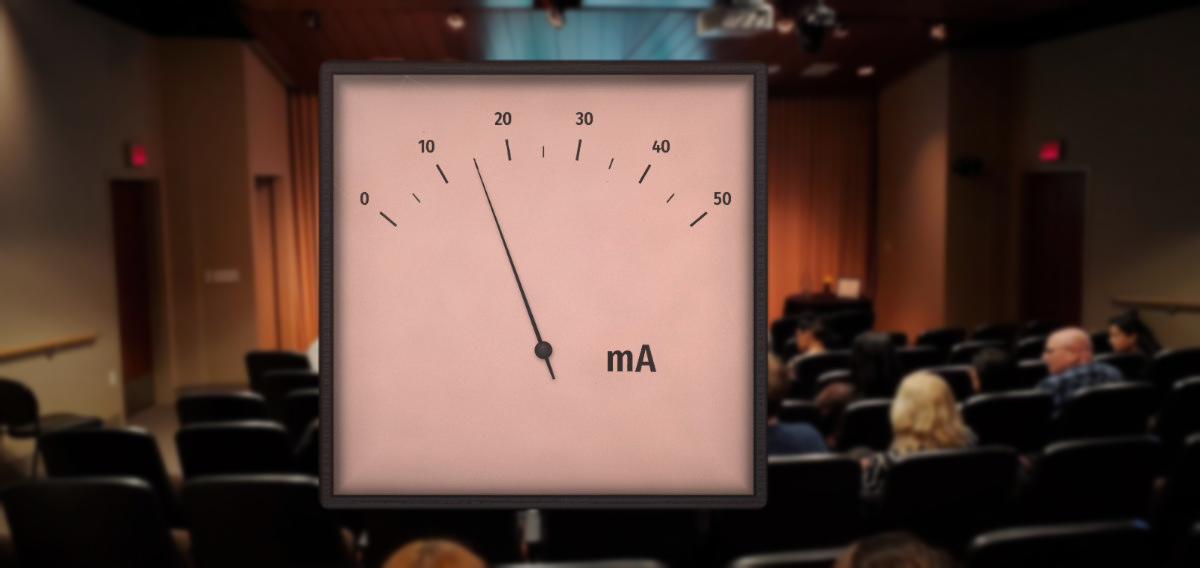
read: 15 mA
